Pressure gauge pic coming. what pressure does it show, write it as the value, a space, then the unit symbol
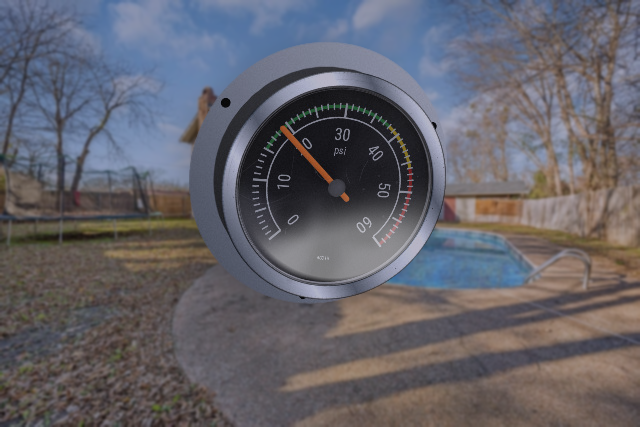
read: 19 psi
